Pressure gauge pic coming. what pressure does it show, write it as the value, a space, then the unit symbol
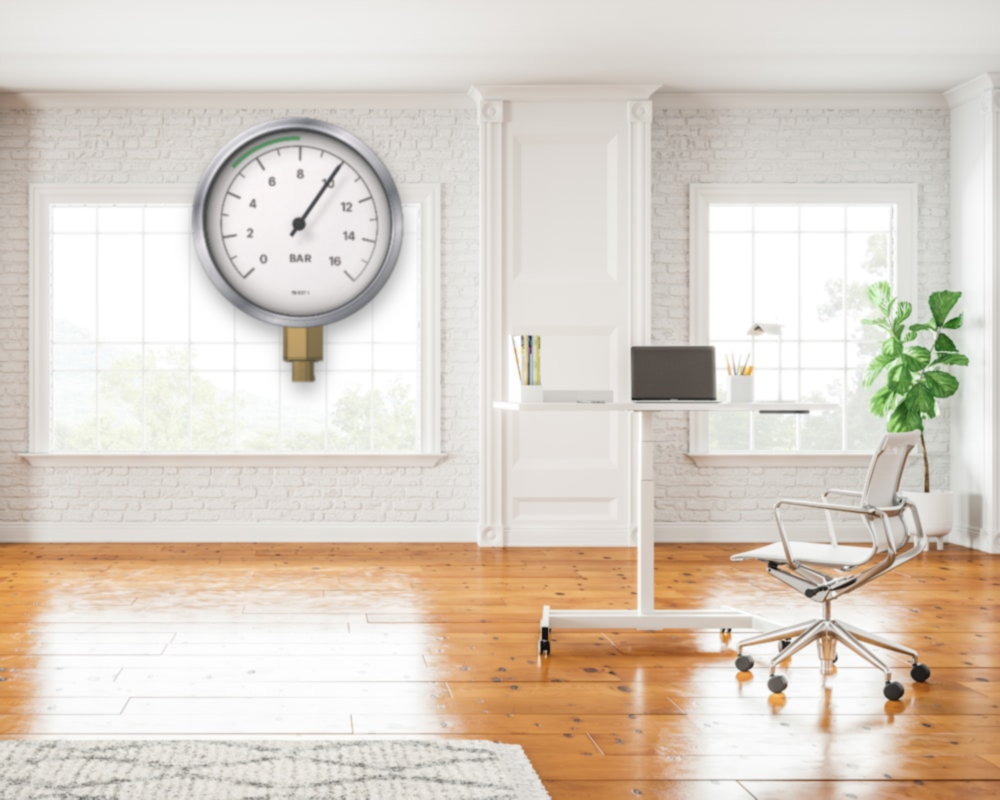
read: 10 bar
